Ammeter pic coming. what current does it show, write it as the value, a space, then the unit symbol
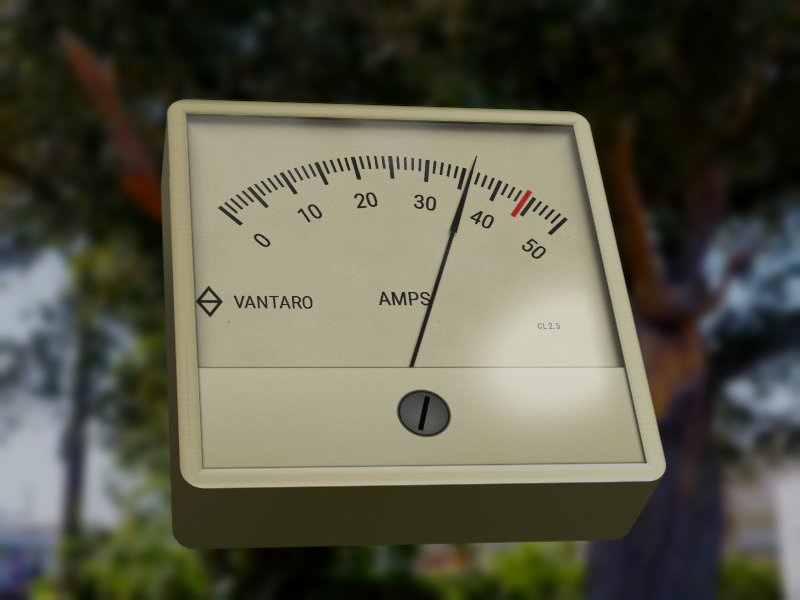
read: 36 A
